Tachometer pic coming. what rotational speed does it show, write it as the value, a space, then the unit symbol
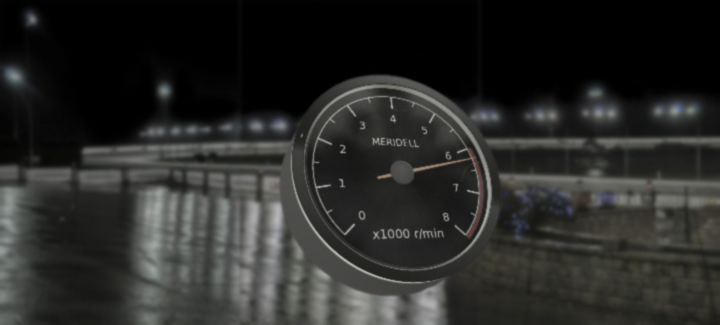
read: 6250 rpm
